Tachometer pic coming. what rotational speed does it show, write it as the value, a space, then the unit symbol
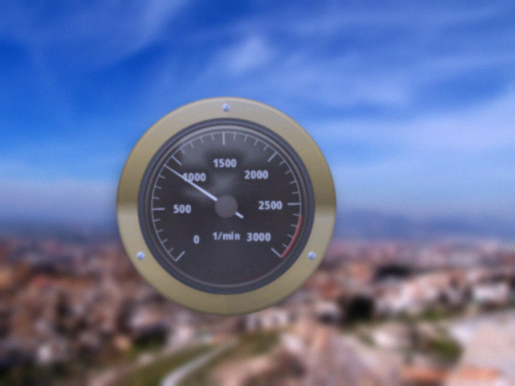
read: 900 rpm
